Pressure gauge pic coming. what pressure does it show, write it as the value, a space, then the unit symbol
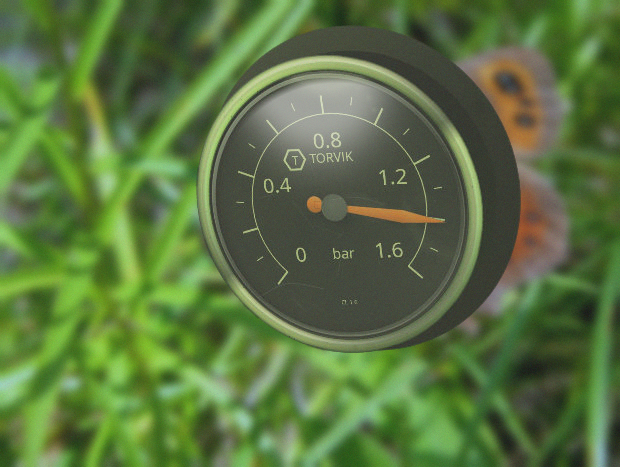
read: 1.4 bar
